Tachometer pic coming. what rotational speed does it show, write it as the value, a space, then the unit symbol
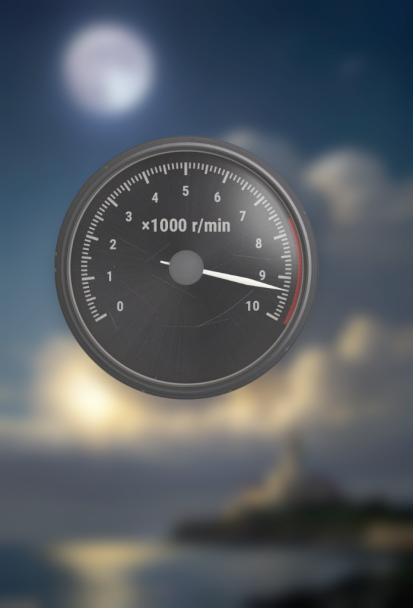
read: 9300 rpm
